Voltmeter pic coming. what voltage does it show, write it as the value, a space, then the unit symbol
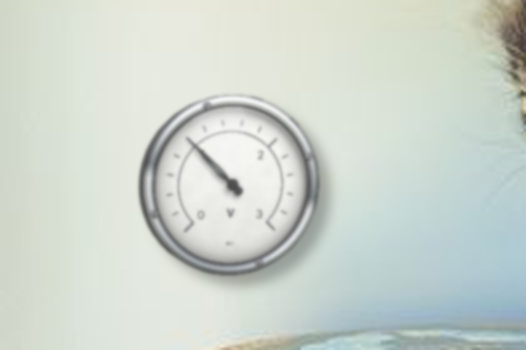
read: 1 V
